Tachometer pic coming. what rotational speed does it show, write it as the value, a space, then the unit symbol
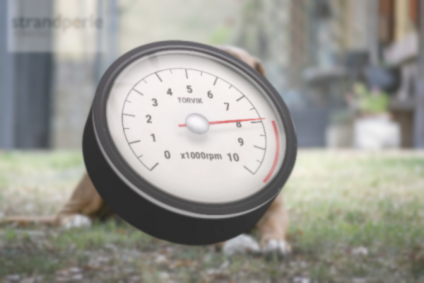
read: 8000 rpm
